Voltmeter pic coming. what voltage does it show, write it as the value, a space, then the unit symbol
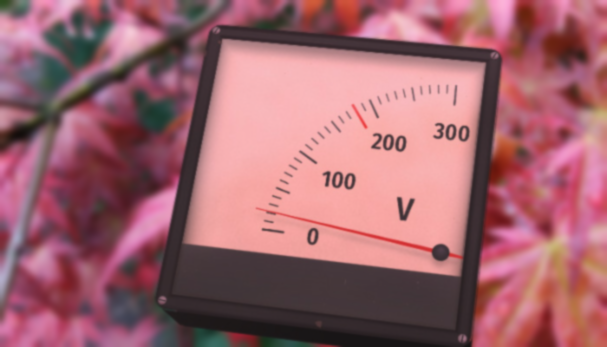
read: 20 V
